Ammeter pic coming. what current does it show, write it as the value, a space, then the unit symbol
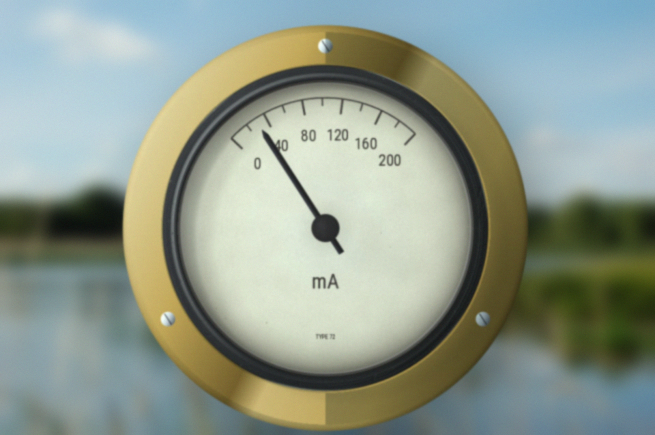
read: 30 mA
